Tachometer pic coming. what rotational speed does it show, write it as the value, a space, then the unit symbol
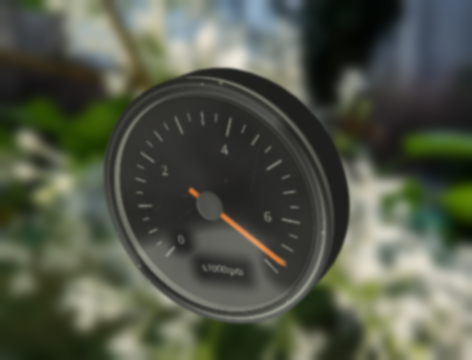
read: 6750 rpm
